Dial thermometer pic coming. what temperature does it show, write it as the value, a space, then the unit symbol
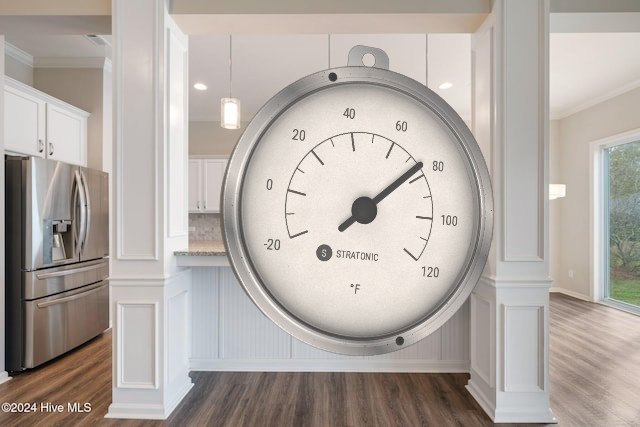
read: 75 °F
